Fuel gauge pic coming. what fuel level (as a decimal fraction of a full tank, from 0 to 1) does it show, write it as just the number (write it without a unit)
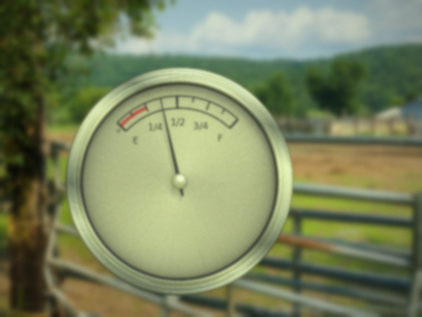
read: 0.375
